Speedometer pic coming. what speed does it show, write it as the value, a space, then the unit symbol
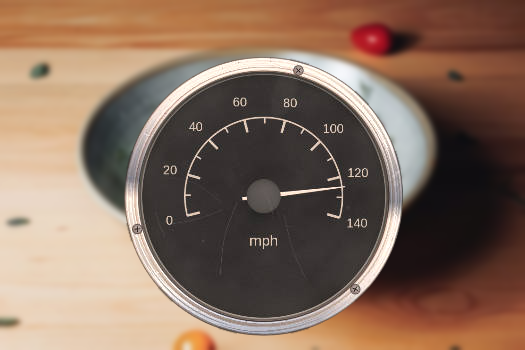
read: 125 mph
